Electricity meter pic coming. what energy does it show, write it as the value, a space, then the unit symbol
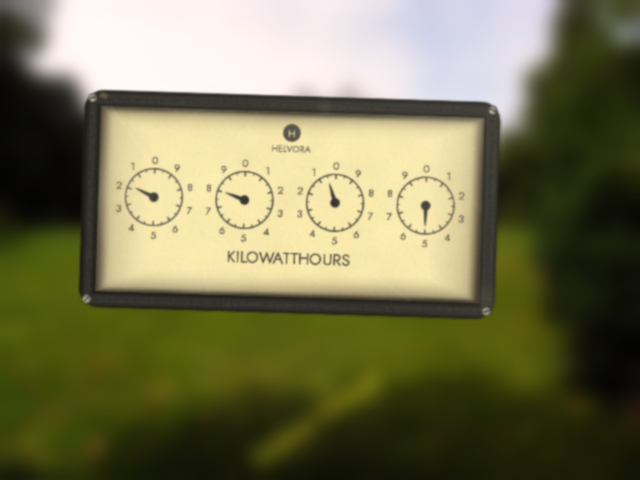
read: 1805 kWh
